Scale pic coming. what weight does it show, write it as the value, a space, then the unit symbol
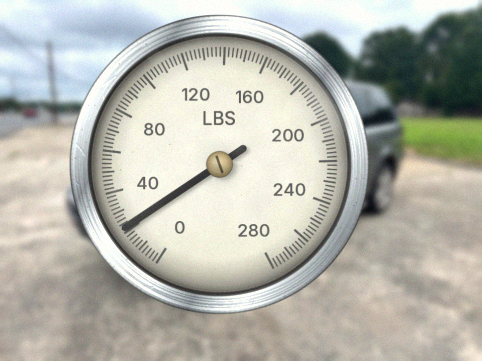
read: 22 lb
